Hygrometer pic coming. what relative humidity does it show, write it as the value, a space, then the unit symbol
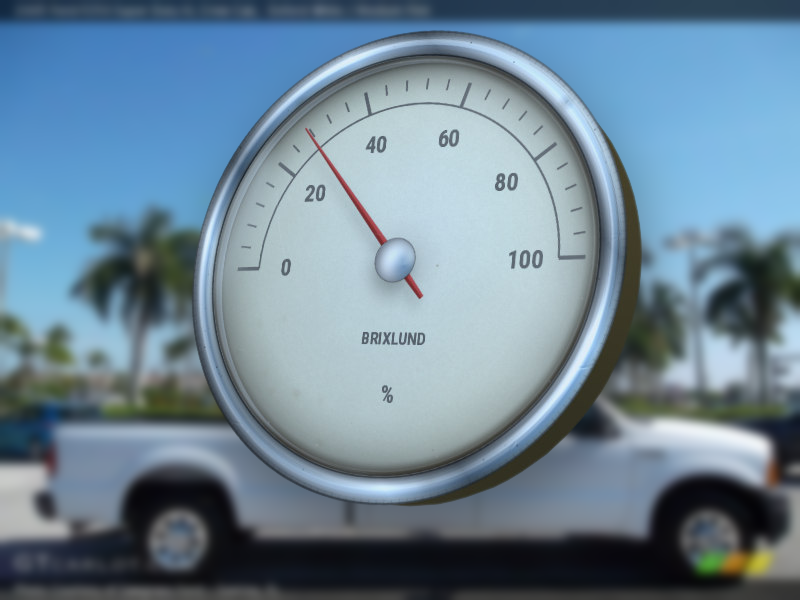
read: 28 %
